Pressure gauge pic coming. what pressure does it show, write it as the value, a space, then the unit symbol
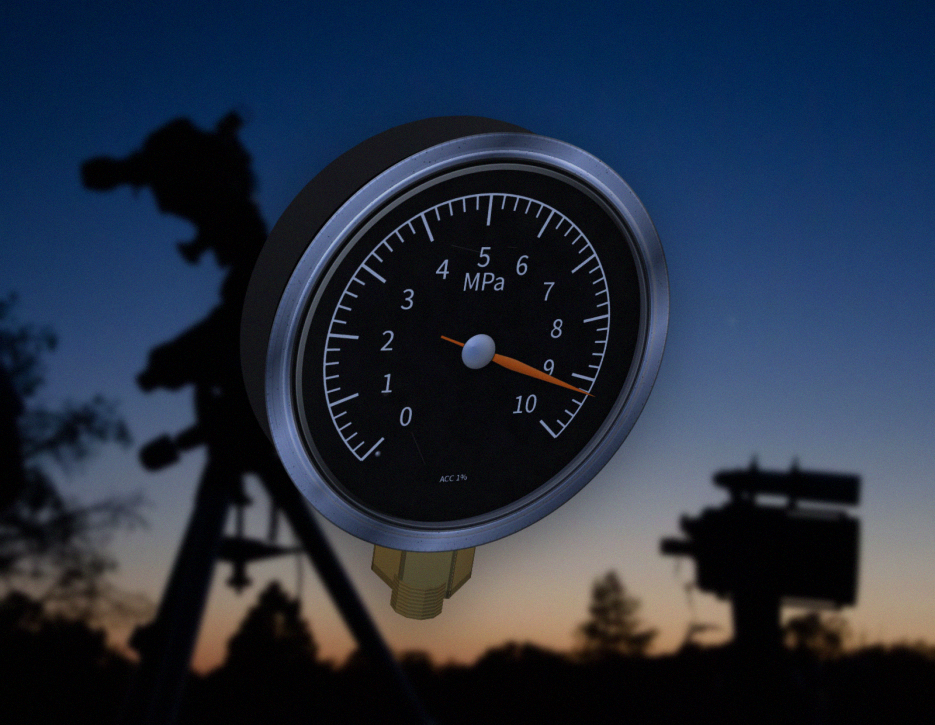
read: 9.2 MPa
